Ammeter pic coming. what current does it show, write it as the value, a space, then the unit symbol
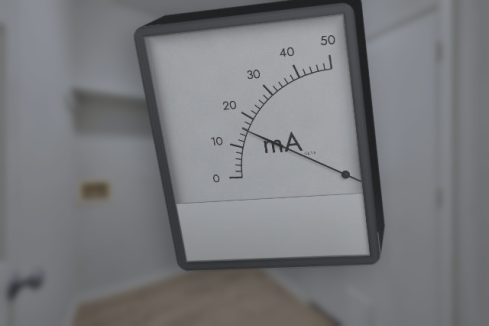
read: 16 mA
